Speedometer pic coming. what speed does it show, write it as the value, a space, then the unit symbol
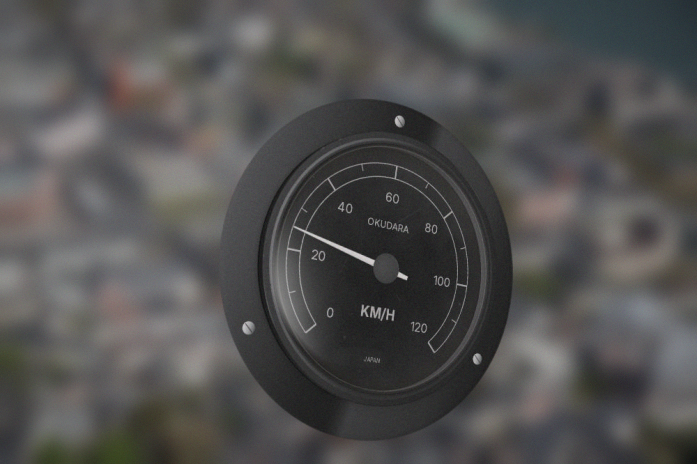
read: 25 km/h
